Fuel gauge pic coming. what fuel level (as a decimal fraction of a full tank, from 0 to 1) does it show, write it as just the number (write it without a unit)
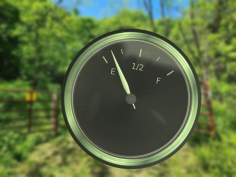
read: 0.125
